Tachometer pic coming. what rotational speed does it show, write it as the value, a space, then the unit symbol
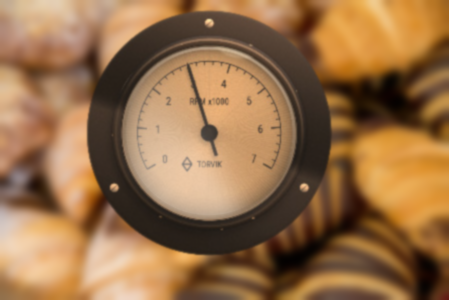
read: 3000 rpm
